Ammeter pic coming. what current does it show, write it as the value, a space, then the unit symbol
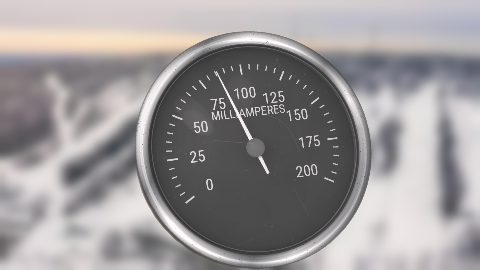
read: 85 mA
